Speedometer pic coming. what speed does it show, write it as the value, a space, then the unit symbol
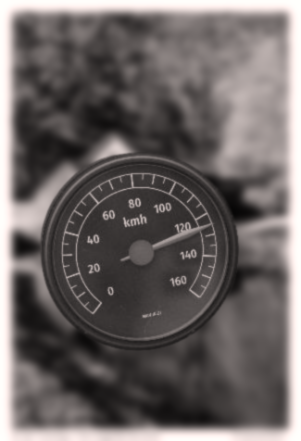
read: 125 km/h
